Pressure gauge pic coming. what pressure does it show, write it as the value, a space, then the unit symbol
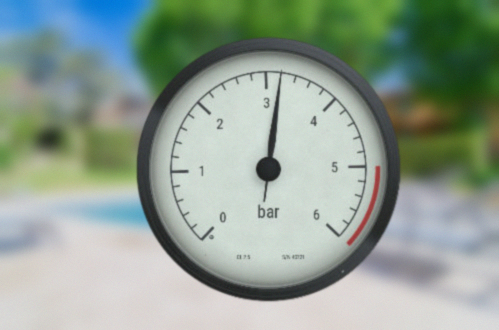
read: 3.2 bar
